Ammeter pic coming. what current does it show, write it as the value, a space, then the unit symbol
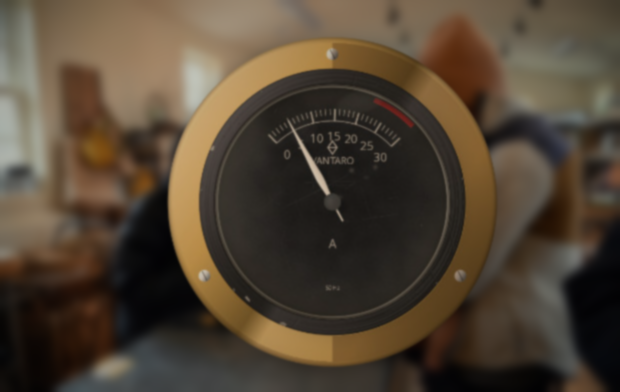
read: 5 A
